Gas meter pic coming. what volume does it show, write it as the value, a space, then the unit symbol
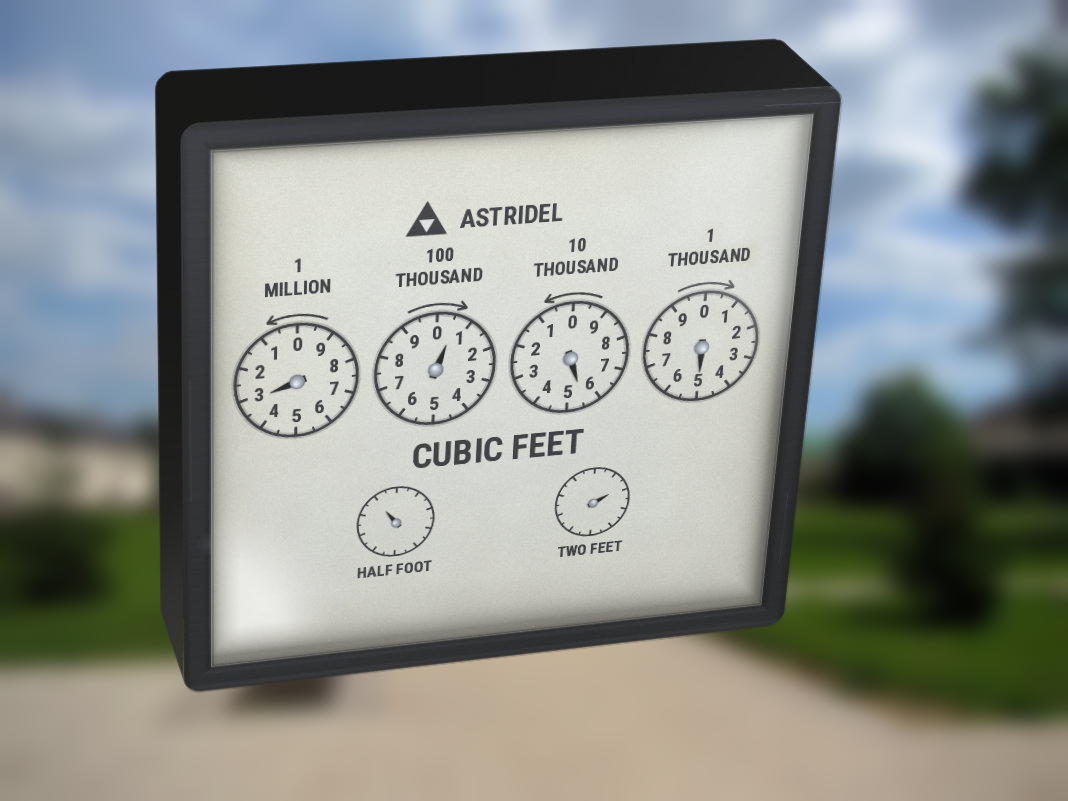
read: 305500 ft³
